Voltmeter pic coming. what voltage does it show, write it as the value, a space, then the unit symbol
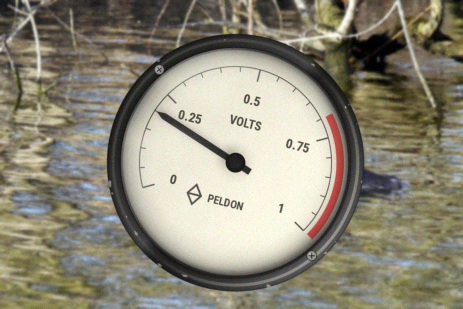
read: 0.2 V
